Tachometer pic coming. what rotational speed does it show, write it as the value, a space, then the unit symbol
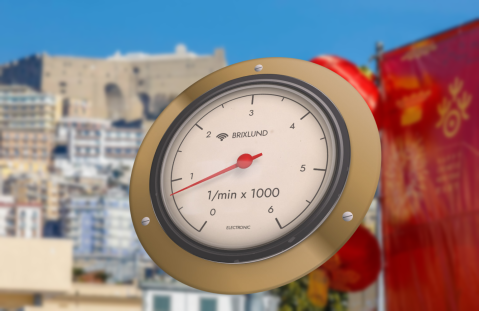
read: 750 rpm
